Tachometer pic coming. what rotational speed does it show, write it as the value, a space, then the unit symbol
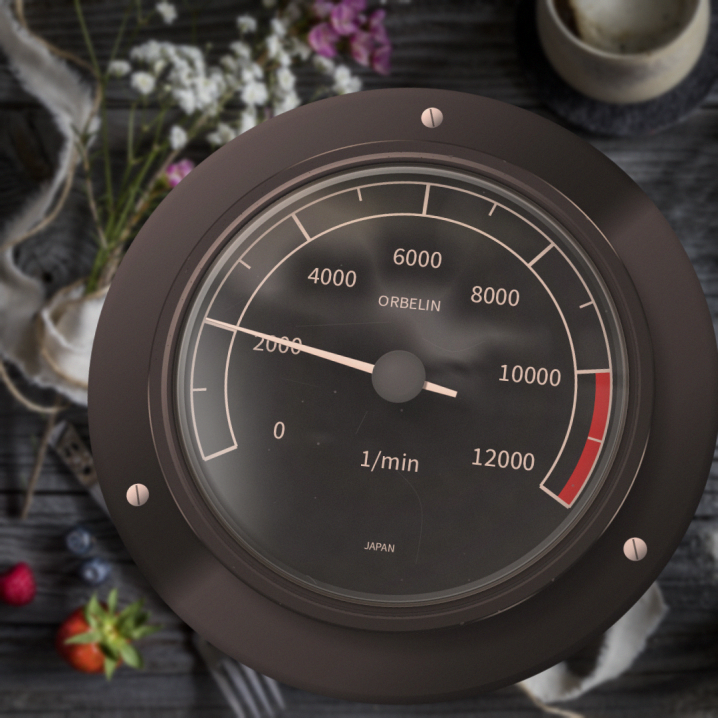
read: 2000 rpm
